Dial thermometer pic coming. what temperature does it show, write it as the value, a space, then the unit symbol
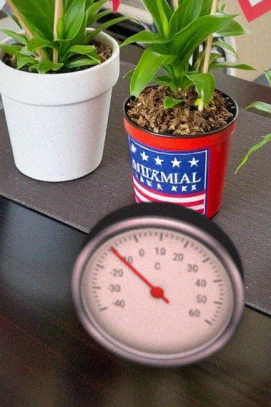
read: -10 °C
